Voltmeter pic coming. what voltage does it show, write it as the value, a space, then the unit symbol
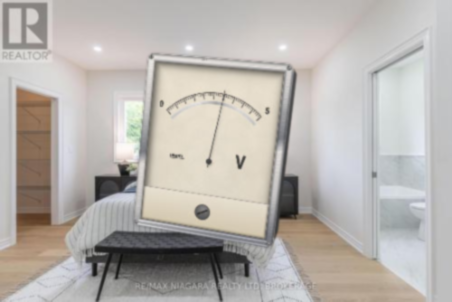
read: 3 V
